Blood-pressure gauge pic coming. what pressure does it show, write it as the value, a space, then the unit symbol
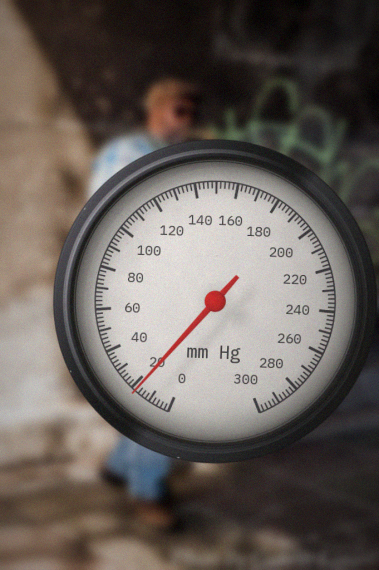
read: 18 mmHg
